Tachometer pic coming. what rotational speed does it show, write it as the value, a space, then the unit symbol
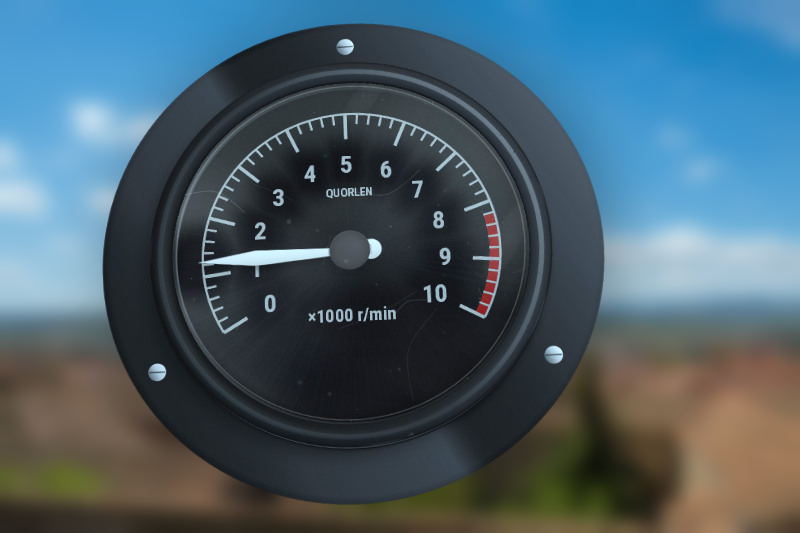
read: 1200 rpm
